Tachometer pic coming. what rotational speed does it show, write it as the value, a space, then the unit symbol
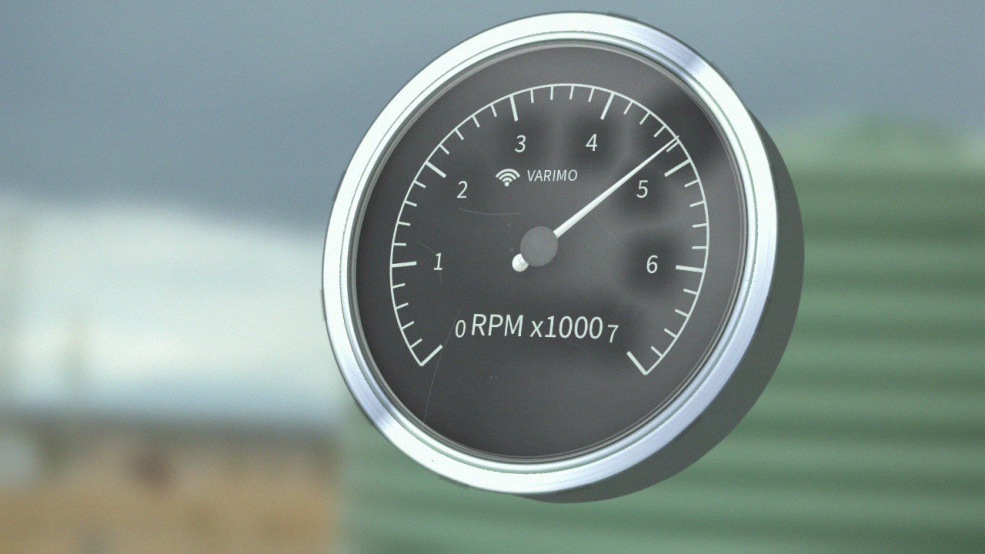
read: 4800 rpm
